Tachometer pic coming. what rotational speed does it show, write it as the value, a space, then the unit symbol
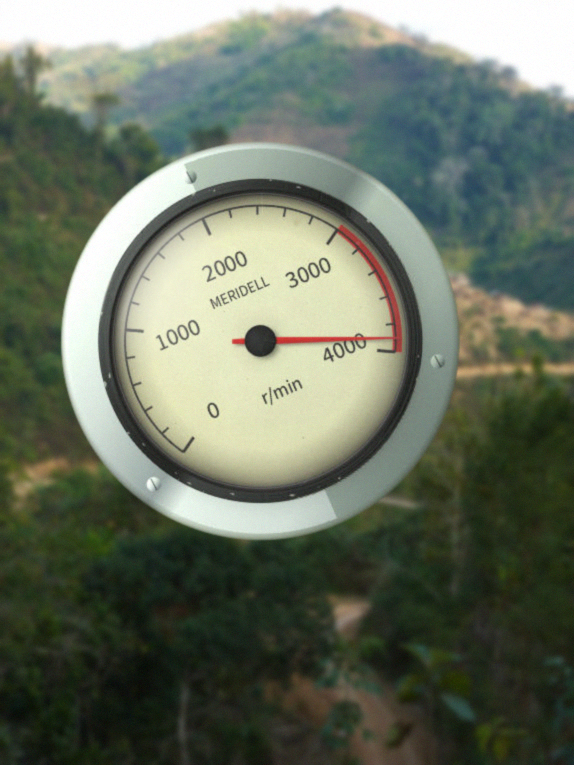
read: 3900 rpm
